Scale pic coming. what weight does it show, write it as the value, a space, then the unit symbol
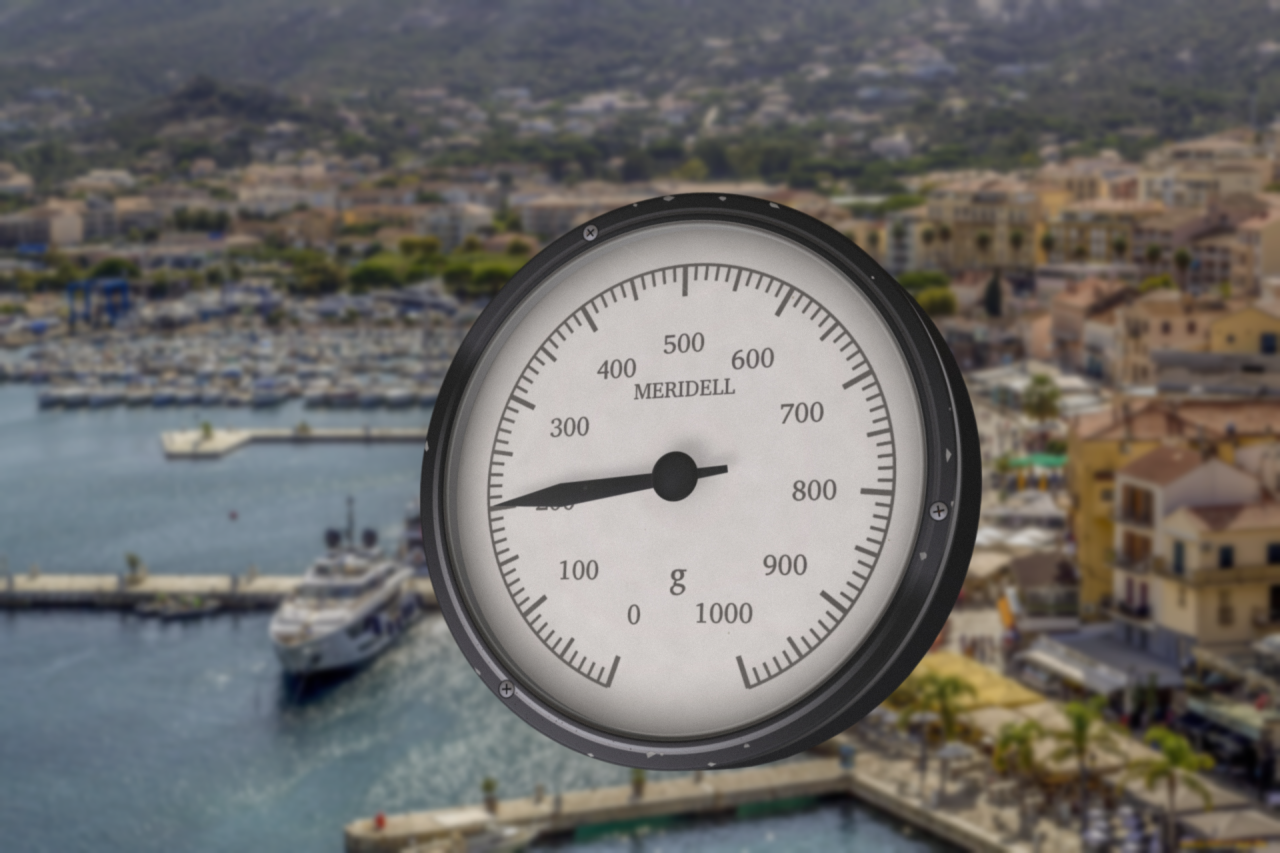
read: 200 g
